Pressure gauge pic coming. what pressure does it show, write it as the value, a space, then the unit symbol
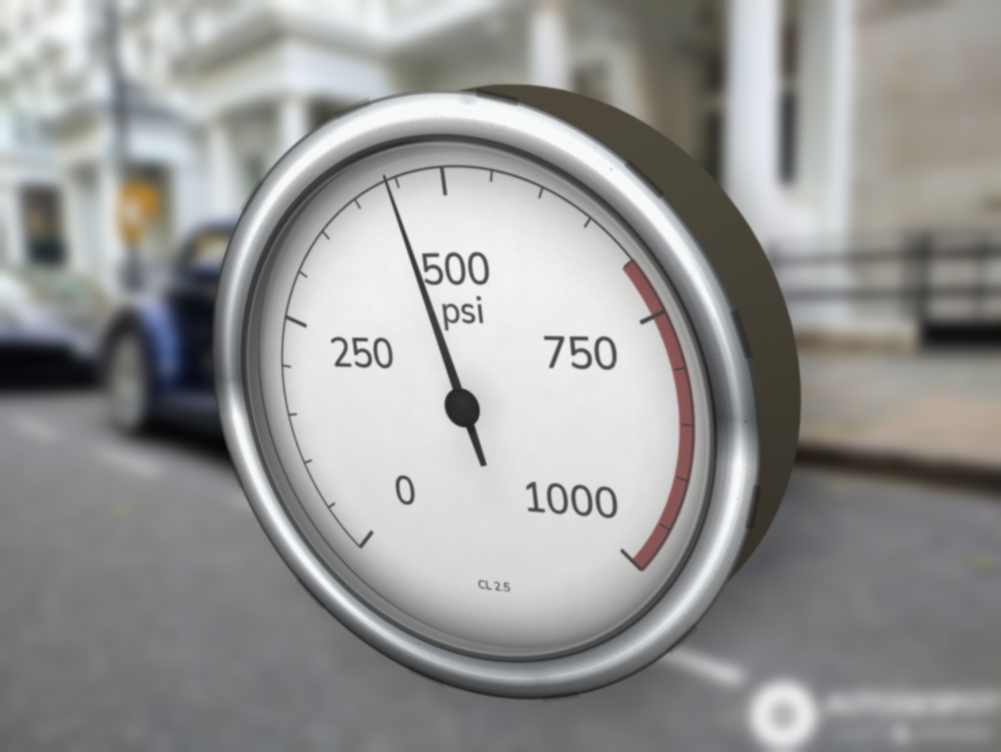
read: 450 psi
